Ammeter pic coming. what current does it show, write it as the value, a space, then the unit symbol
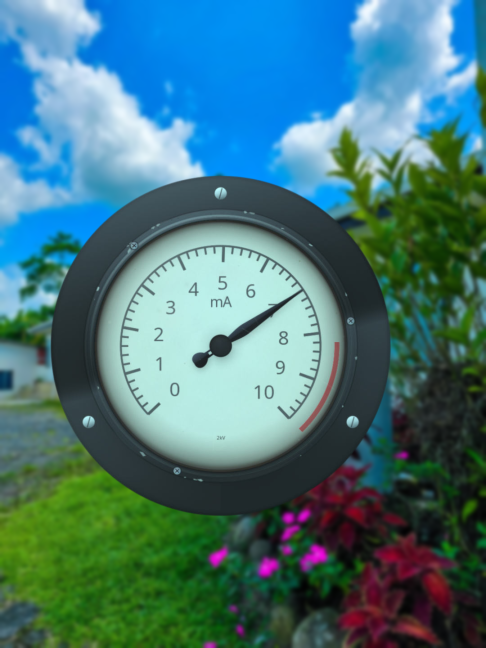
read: 7 mA
